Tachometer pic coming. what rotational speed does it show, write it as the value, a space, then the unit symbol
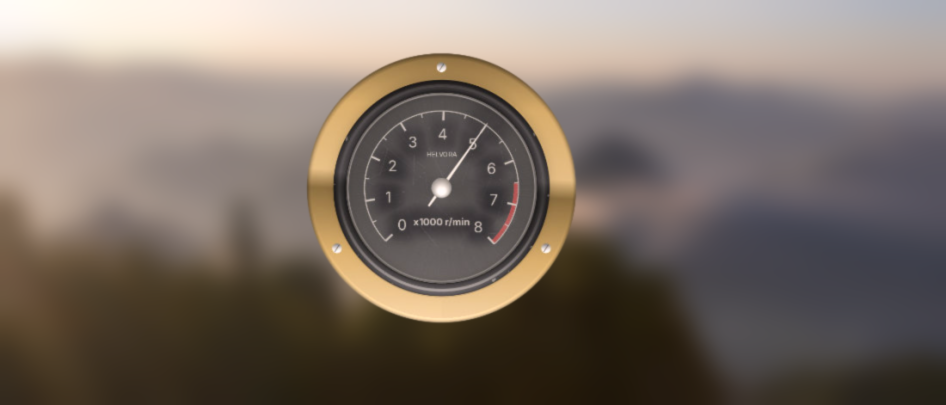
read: 5000 rpm
